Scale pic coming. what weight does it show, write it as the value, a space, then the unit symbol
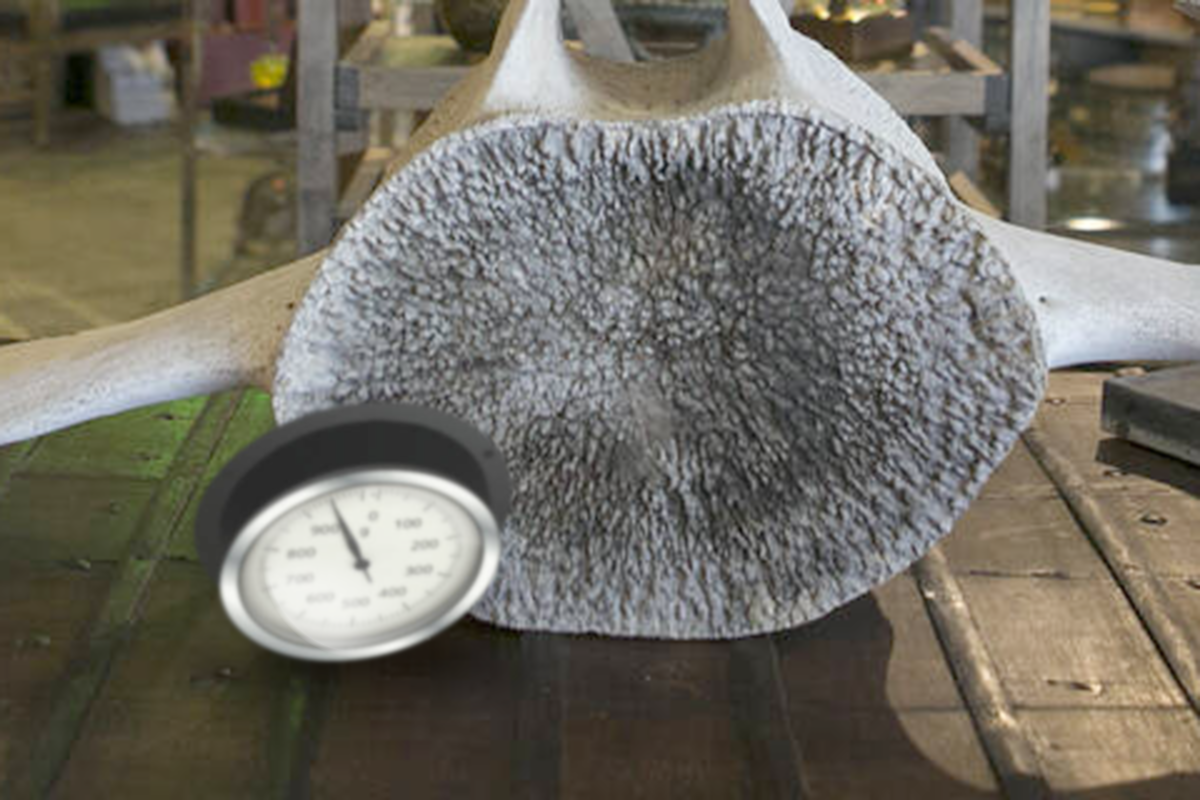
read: 950 g
